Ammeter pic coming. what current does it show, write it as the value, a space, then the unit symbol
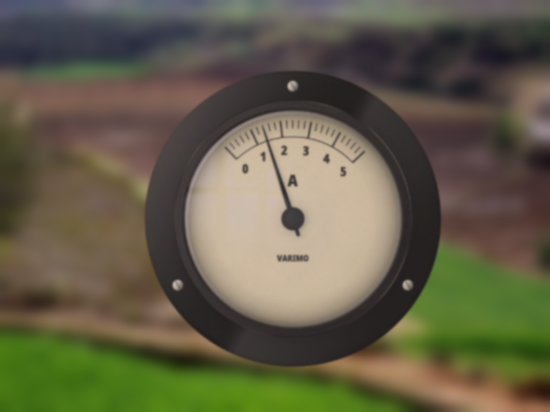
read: 1.4 A
